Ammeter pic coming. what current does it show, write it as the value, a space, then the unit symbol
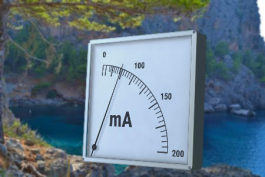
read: 75 mA
